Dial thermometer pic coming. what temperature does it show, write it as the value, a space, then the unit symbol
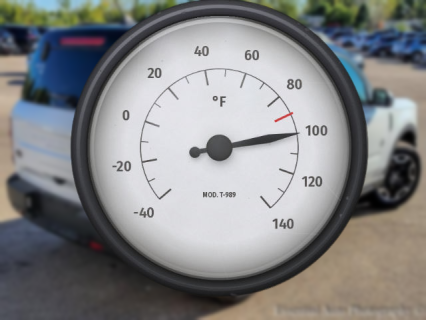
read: 100 °F
